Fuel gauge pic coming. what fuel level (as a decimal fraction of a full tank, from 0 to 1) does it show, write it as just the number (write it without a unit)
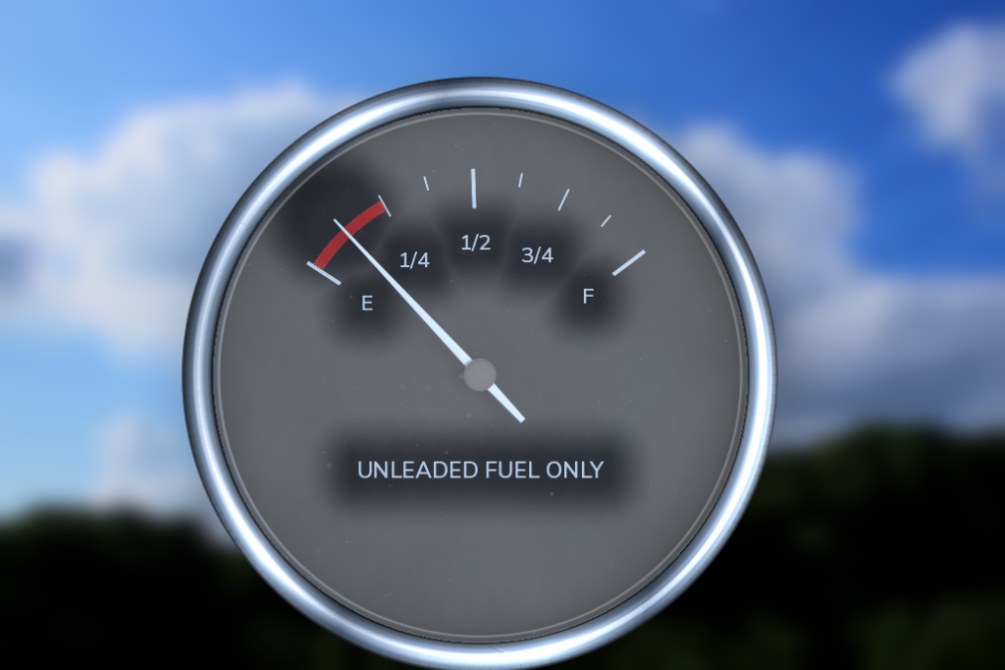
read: 0.125
